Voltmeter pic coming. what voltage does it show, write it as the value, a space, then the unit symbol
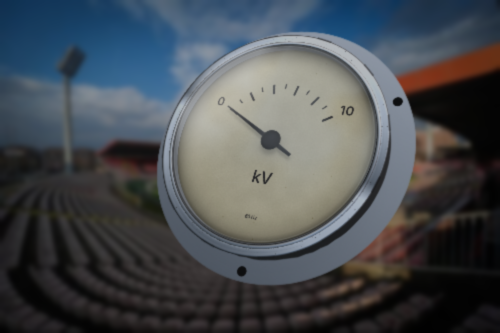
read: 0 kV
